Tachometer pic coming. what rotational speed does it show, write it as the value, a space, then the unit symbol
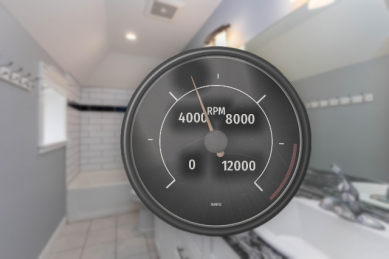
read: 5000 rpm
